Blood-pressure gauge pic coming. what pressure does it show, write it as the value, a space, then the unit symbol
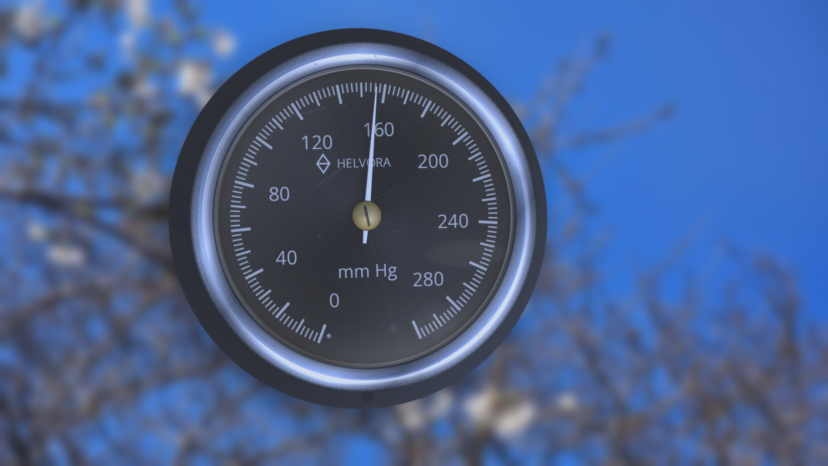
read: 156 mmHg
